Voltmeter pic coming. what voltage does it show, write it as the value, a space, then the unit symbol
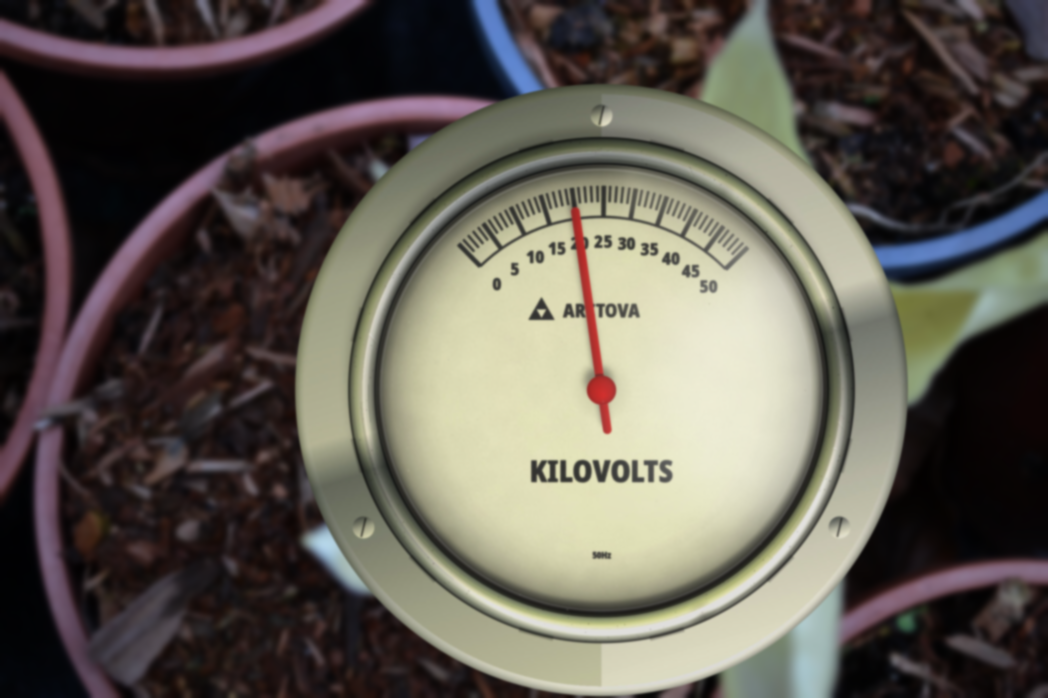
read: 20 kV
